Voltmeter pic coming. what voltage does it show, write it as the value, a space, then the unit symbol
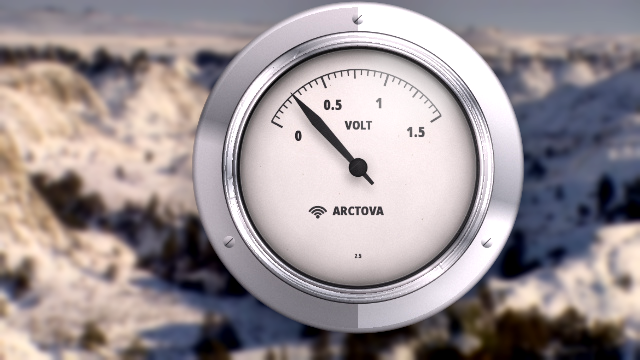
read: 0.25 V
